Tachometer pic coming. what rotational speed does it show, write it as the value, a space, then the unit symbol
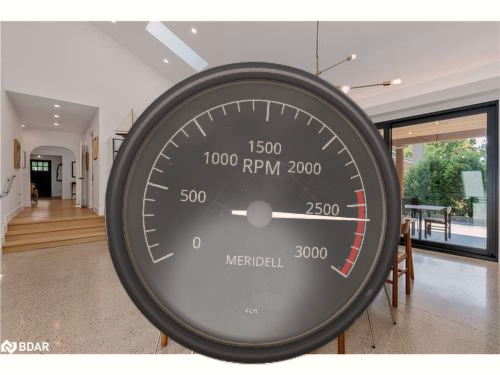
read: 2600 rpm
